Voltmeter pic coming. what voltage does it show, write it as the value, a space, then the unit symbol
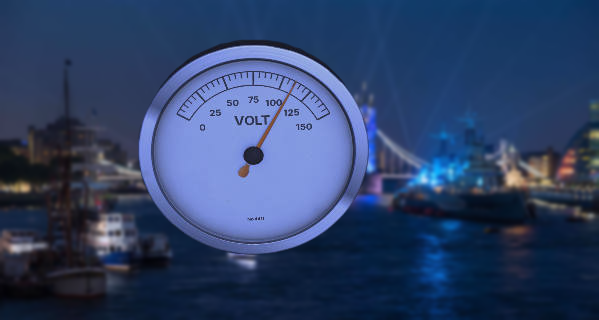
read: 110 V
